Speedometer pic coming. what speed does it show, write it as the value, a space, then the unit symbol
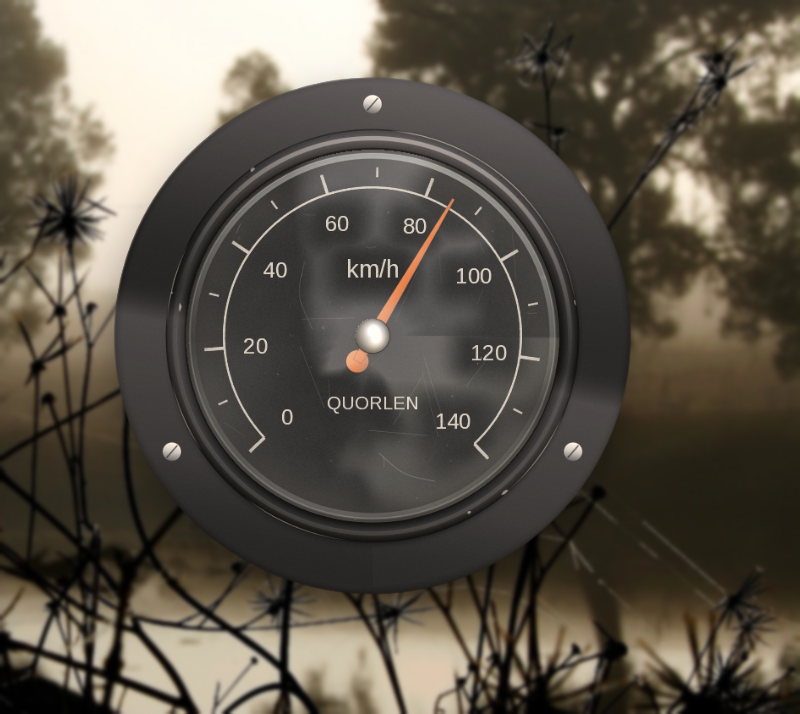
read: 85 km/h
